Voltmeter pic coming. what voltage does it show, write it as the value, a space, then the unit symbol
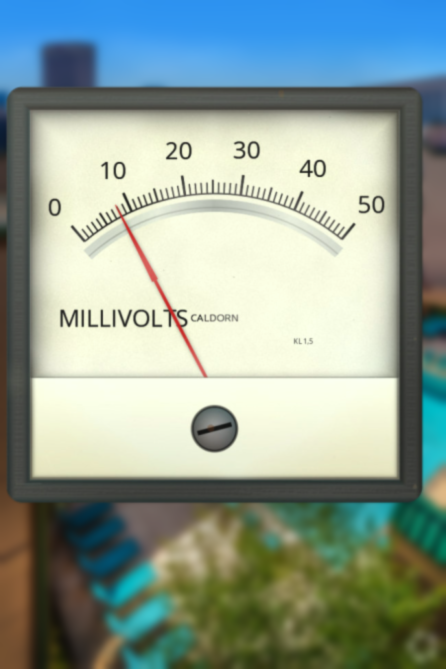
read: 8 mV
